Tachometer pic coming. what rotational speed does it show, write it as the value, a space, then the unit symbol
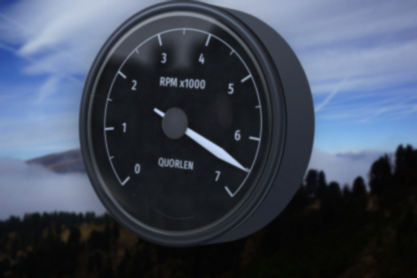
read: 6500 rpm
